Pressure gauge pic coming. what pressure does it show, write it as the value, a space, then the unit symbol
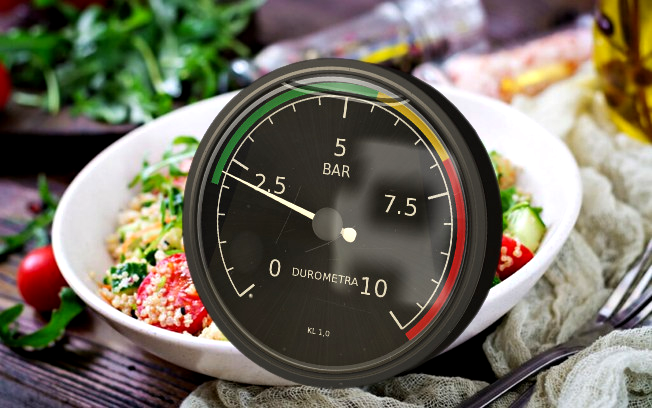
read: 2.25 bar
